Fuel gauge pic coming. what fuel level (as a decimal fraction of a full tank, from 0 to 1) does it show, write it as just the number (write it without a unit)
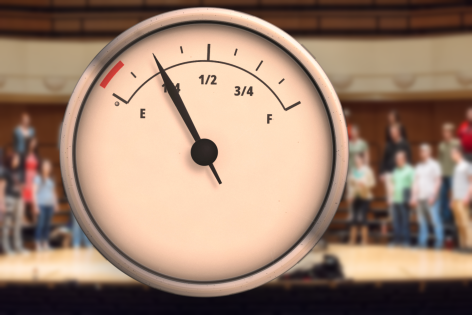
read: 0.25
